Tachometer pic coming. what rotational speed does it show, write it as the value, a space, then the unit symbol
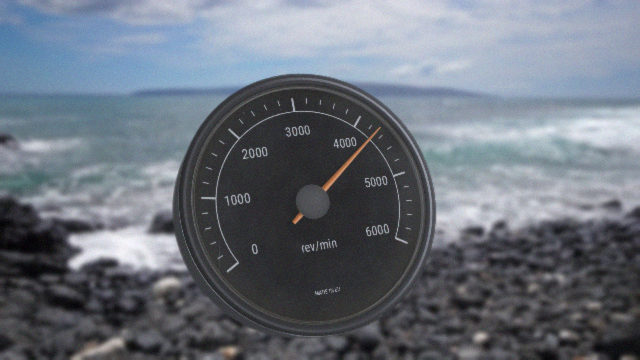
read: 4300 rpm
